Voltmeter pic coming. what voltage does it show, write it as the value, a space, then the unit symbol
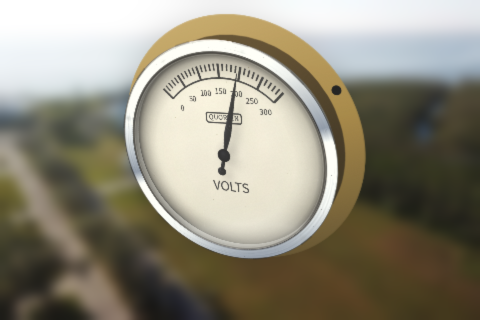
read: 200 V
